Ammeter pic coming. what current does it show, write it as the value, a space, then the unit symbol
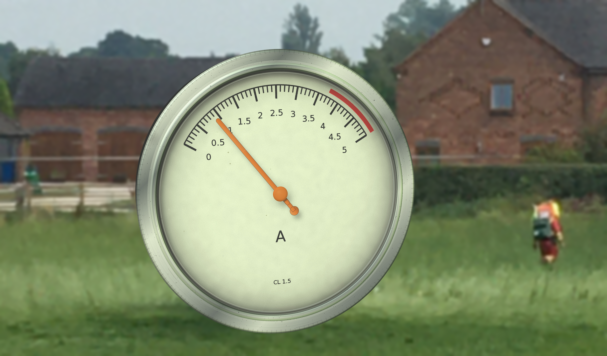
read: 0.9 A
